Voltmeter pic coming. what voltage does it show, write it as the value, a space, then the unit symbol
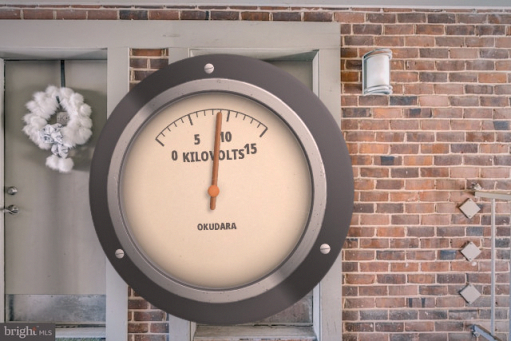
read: 9 kV
